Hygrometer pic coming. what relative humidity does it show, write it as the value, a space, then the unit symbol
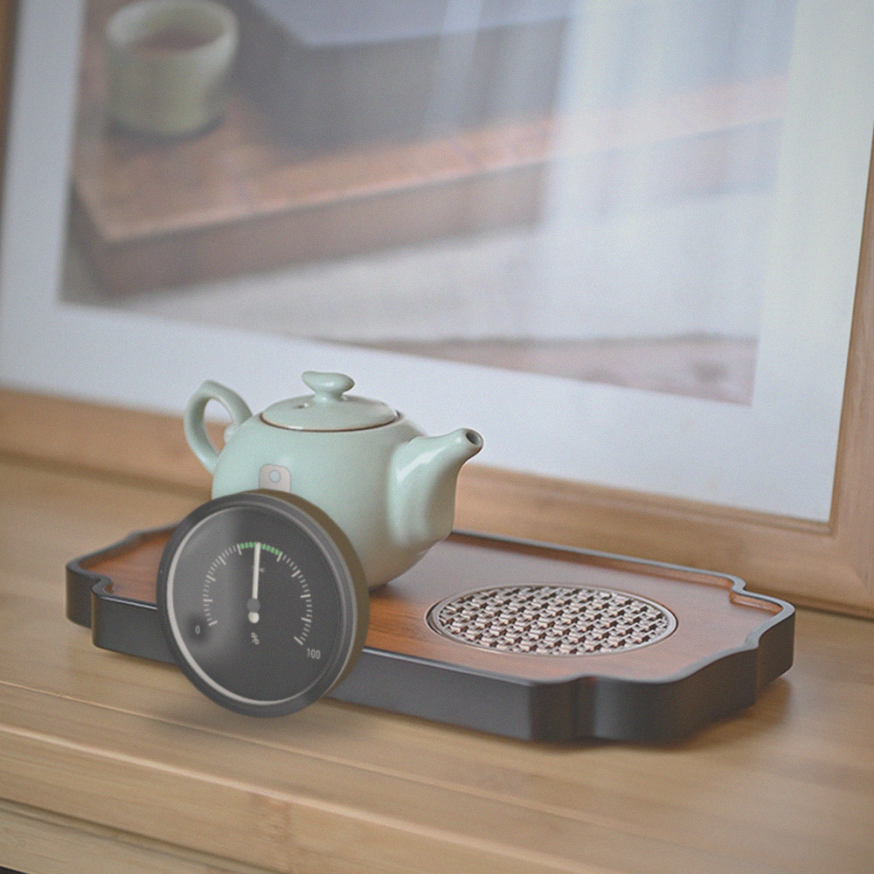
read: 50 %
